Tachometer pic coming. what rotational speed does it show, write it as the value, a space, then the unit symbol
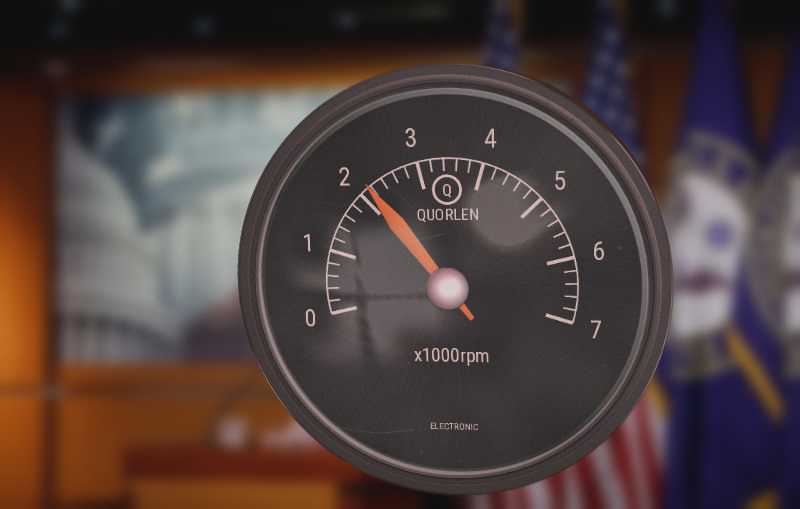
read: 2200 rpm
